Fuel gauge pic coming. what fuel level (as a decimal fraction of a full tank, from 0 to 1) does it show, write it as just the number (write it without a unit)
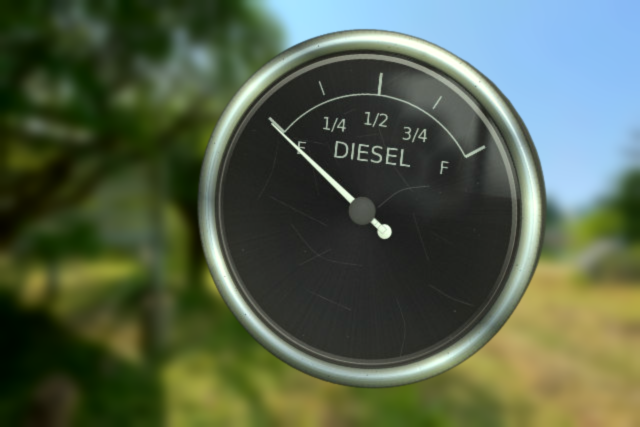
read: 0
